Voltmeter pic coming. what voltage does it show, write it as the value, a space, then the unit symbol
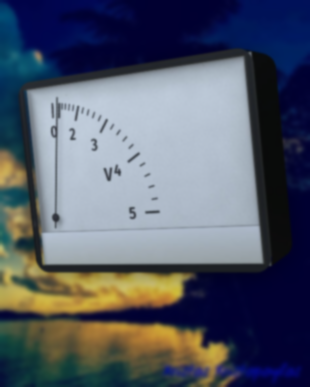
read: 1 V
